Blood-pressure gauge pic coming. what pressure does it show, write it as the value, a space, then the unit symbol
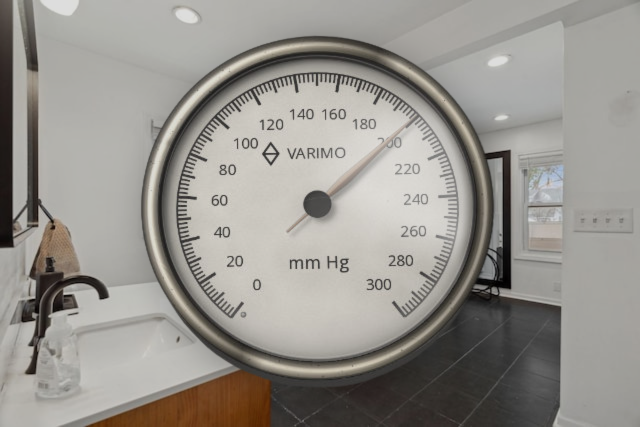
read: 200 mmHg
